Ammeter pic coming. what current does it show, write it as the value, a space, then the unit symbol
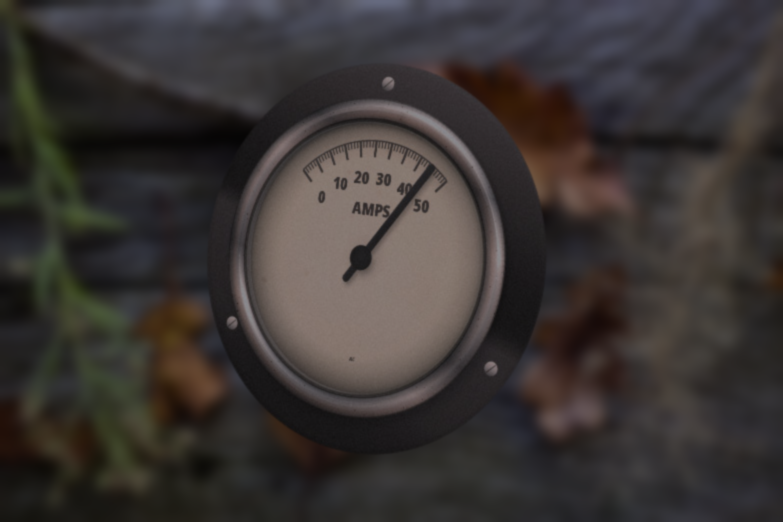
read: 45 A
